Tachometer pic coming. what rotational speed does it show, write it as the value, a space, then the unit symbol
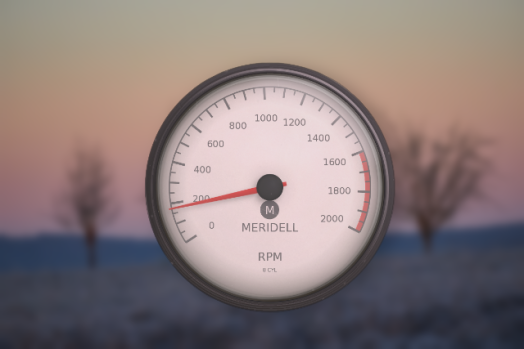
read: 175 rpm
